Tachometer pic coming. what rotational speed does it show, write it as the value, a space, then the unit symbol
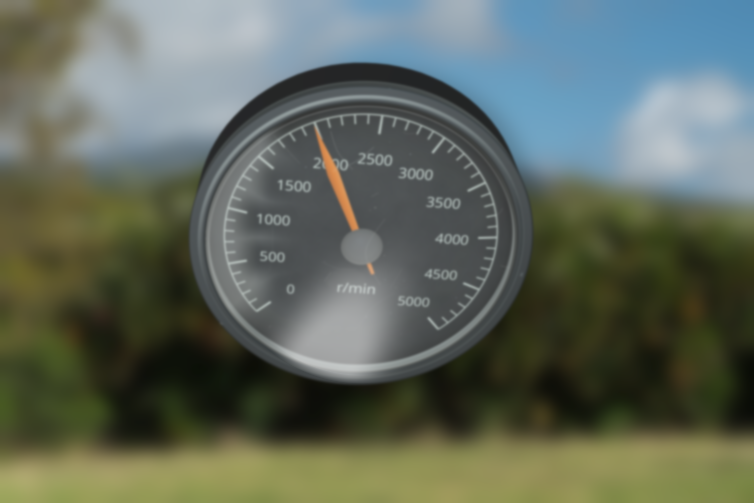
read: 2000 rpm
